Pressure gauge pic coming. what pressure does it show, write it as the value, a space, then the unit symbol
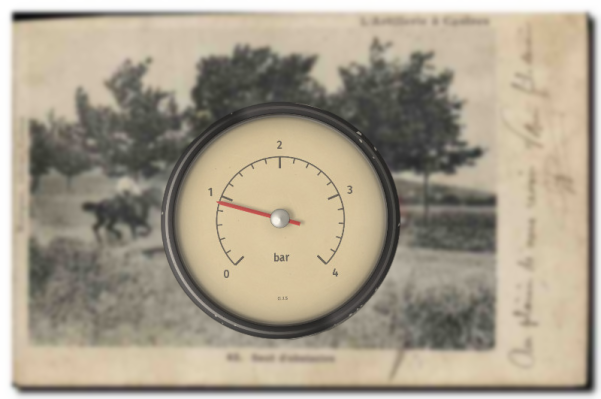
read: 0.9 bar
